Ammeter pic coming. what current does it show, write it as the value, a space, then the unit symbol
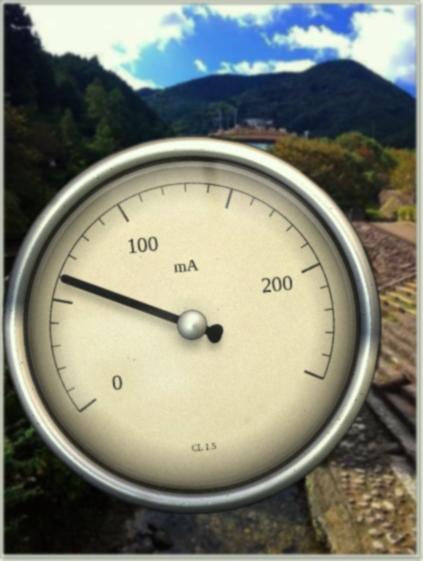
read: 60 mA
